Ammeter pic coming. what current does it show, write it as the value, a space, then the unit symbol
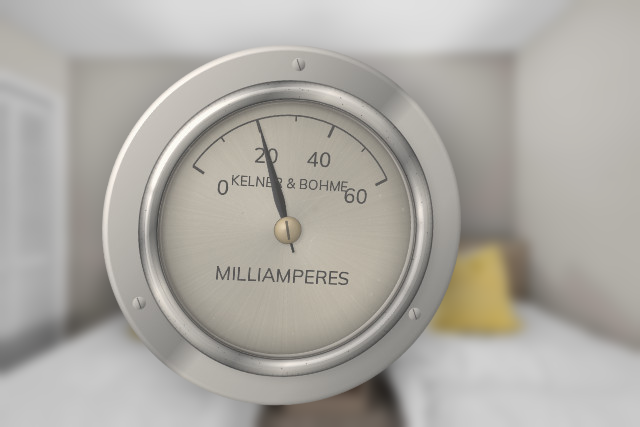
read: 20 mA
